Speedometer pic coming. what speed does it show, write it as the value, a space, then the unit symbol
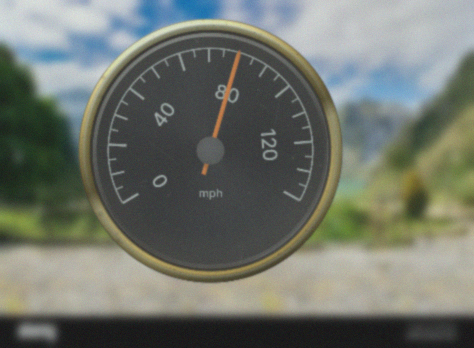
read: 80 mph
